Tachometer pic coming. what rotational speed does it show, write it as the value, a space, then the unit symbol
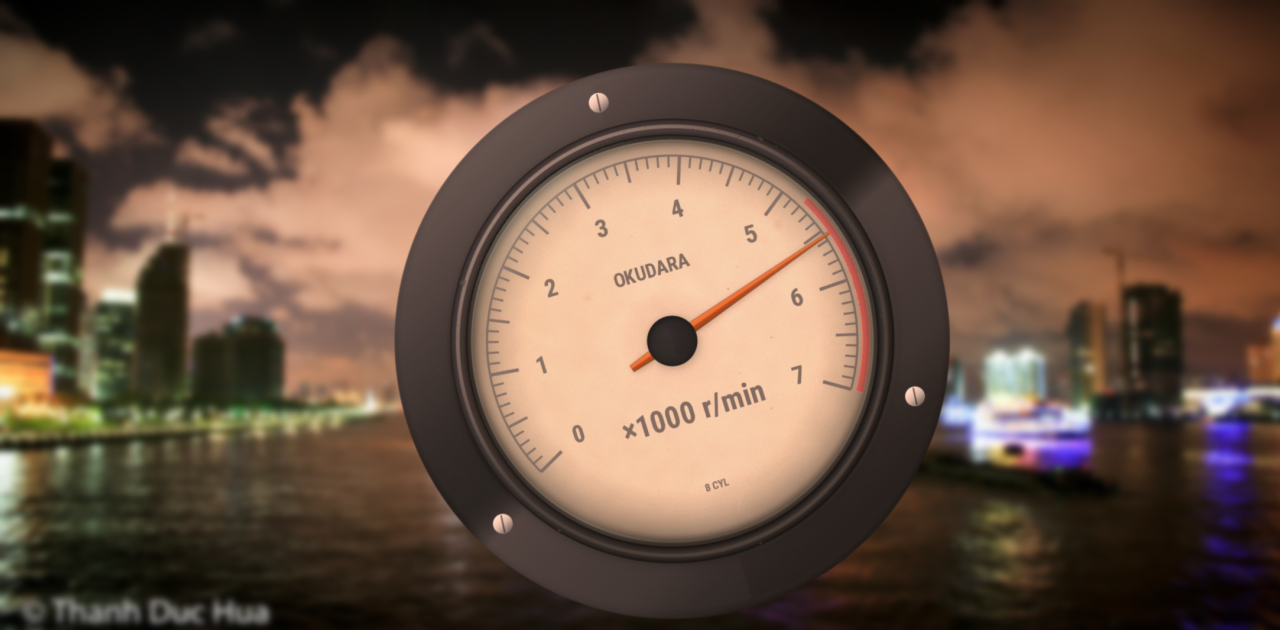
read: 5550 rpm
